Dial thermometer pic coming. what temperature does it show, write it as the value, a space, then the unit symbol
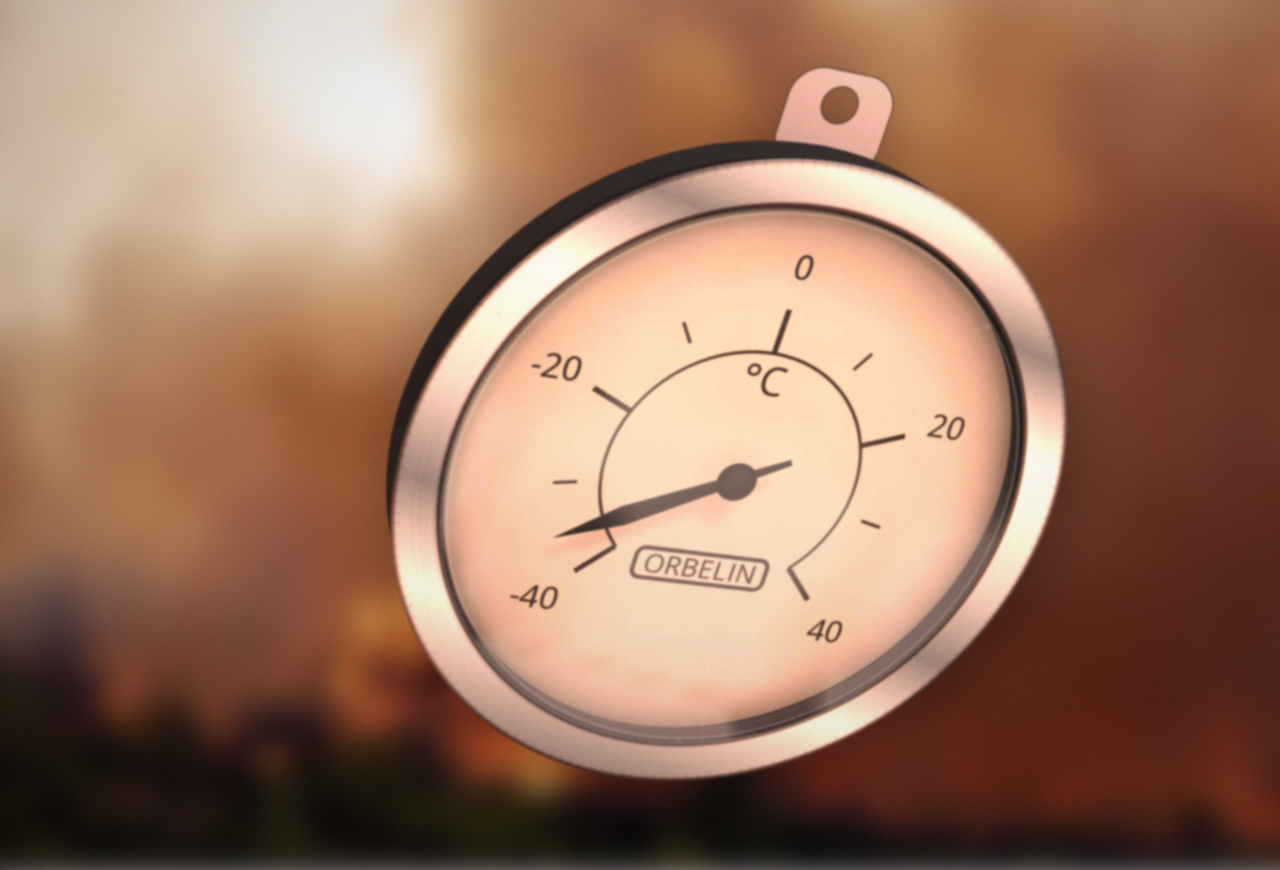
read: -35 °C
